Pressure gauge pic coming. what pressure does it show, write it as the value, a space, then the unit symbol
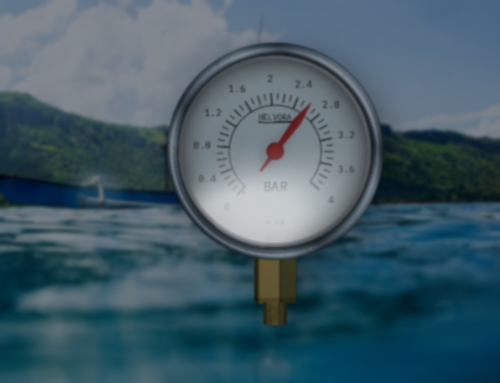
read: 2.6 bar
